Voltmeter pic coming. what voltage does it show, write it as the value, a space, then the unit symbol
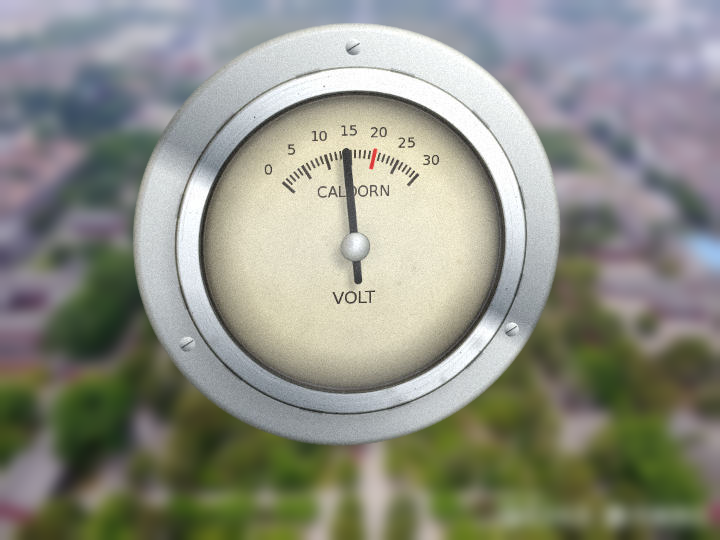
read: 14 V
